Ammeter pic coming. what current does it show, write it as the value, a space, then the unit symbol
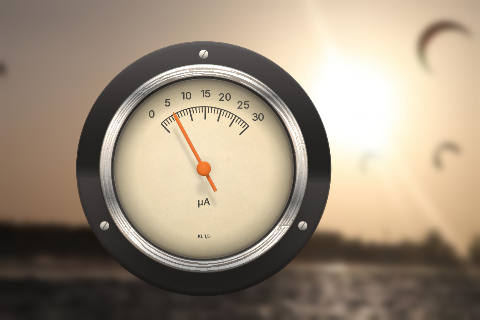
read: 5 µA
